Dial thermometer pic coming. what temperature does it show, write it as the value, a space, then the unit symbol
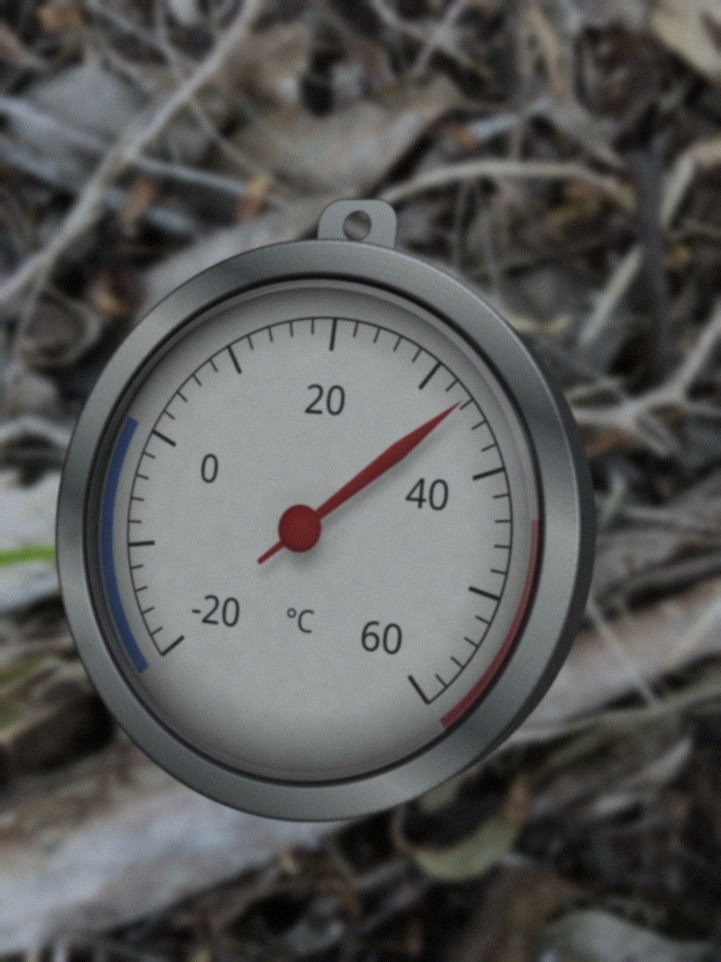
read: 34 °C
